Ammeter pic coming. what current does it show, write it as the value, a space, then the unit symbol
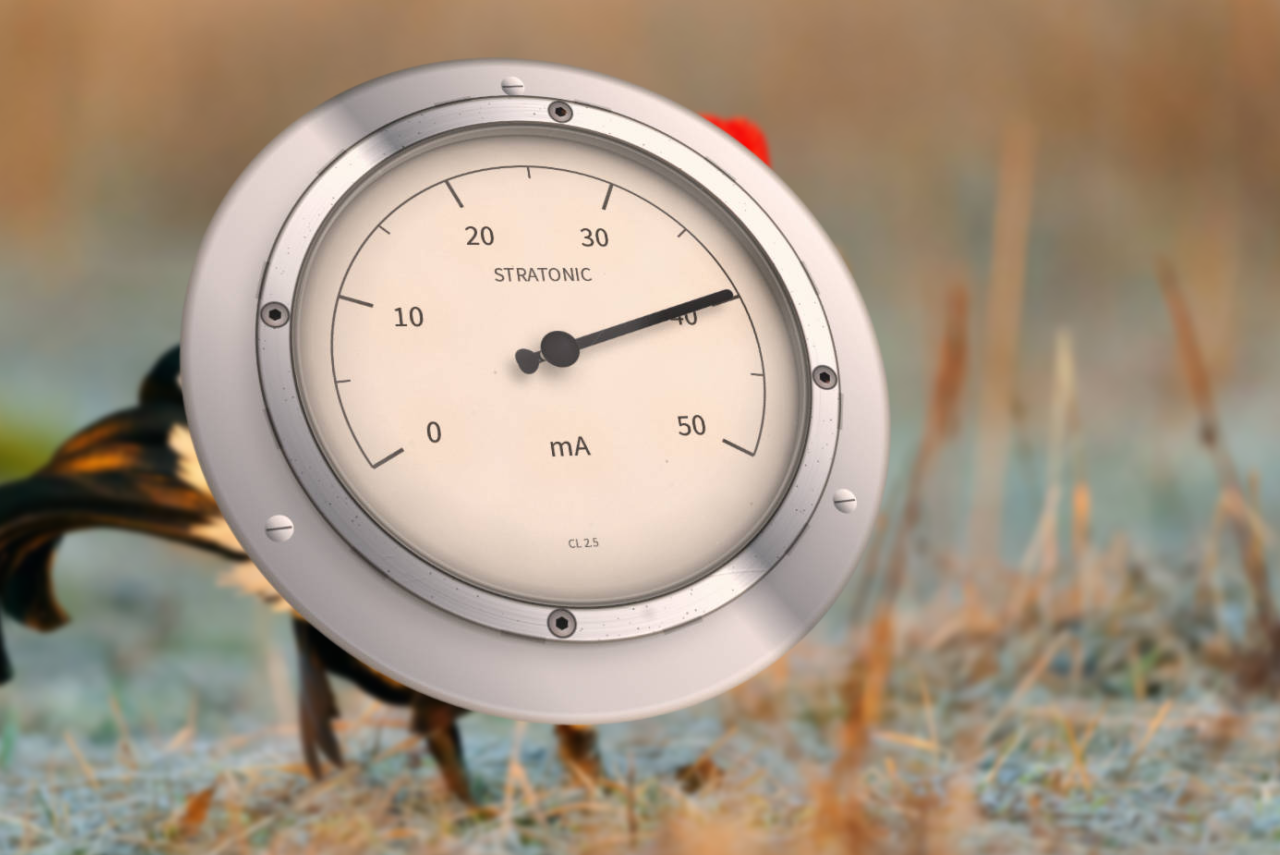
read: 40 mA
